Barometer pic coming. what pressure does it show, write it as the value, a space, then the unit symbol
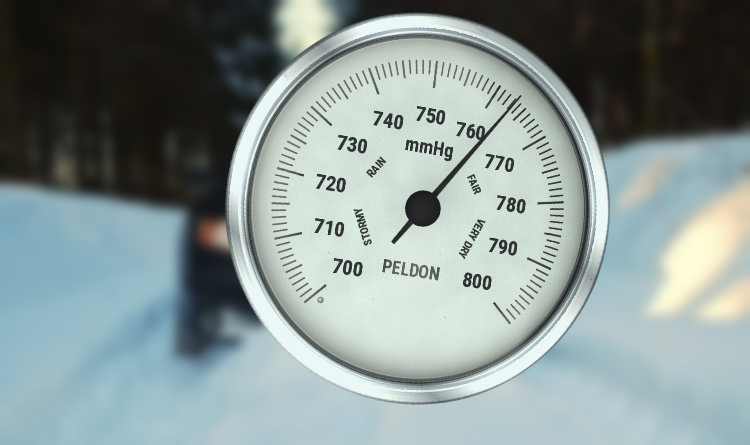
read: 763 mmHg
